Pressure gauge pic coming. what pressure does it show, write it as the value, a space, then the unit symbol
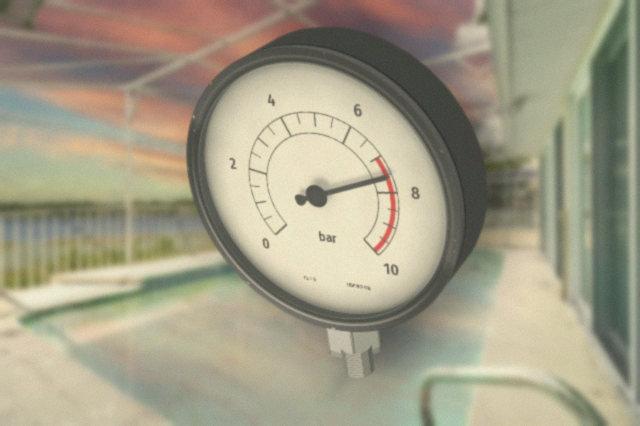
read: 7.5 bar
